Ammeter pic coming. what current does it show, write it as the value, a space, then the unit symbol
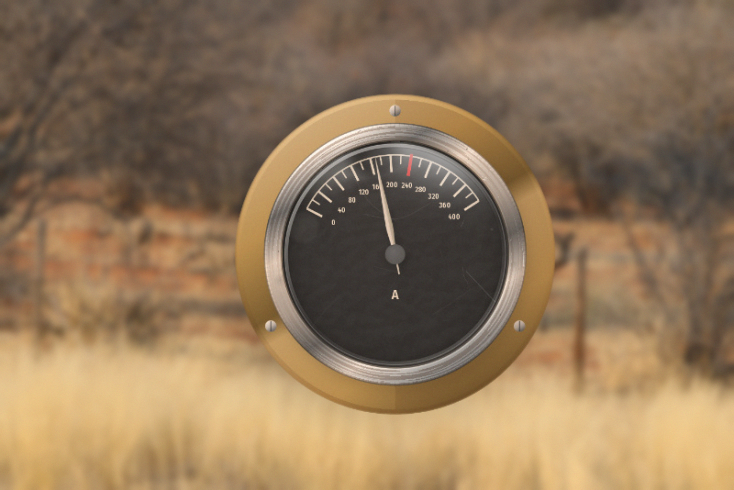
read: 170 A
